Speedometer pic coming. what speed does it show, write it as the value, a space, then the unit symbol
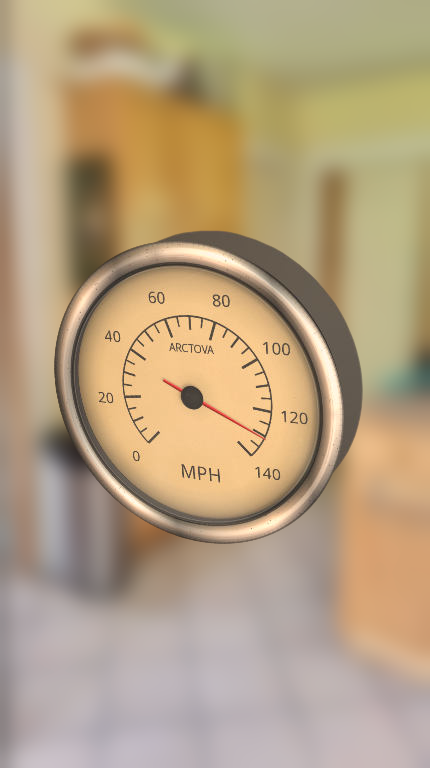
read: 130 mph
